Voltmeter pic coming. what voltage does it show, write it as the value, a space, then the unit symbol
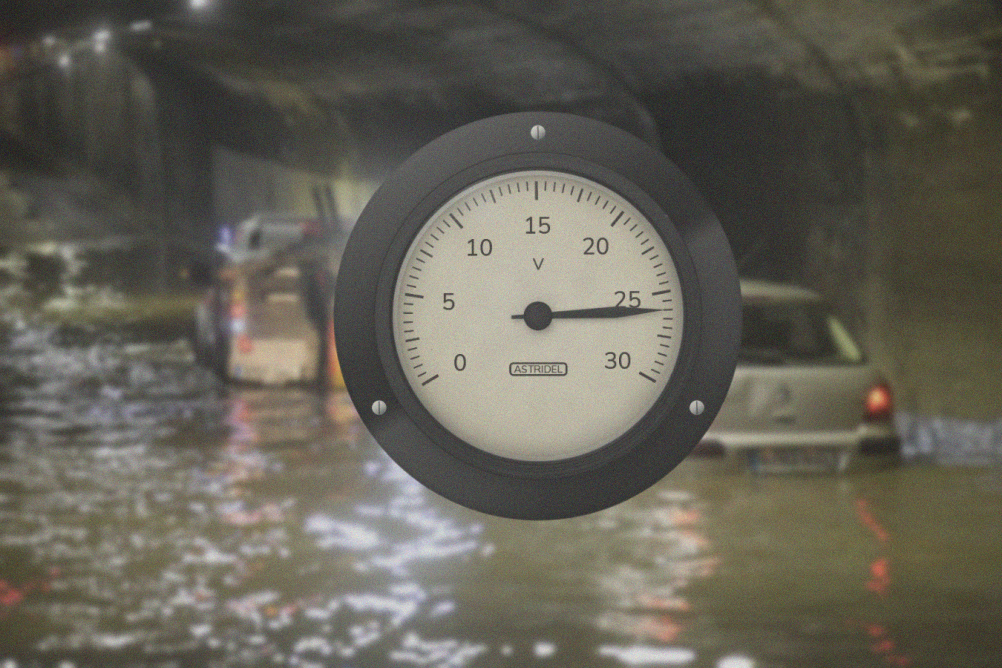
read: 26 V
